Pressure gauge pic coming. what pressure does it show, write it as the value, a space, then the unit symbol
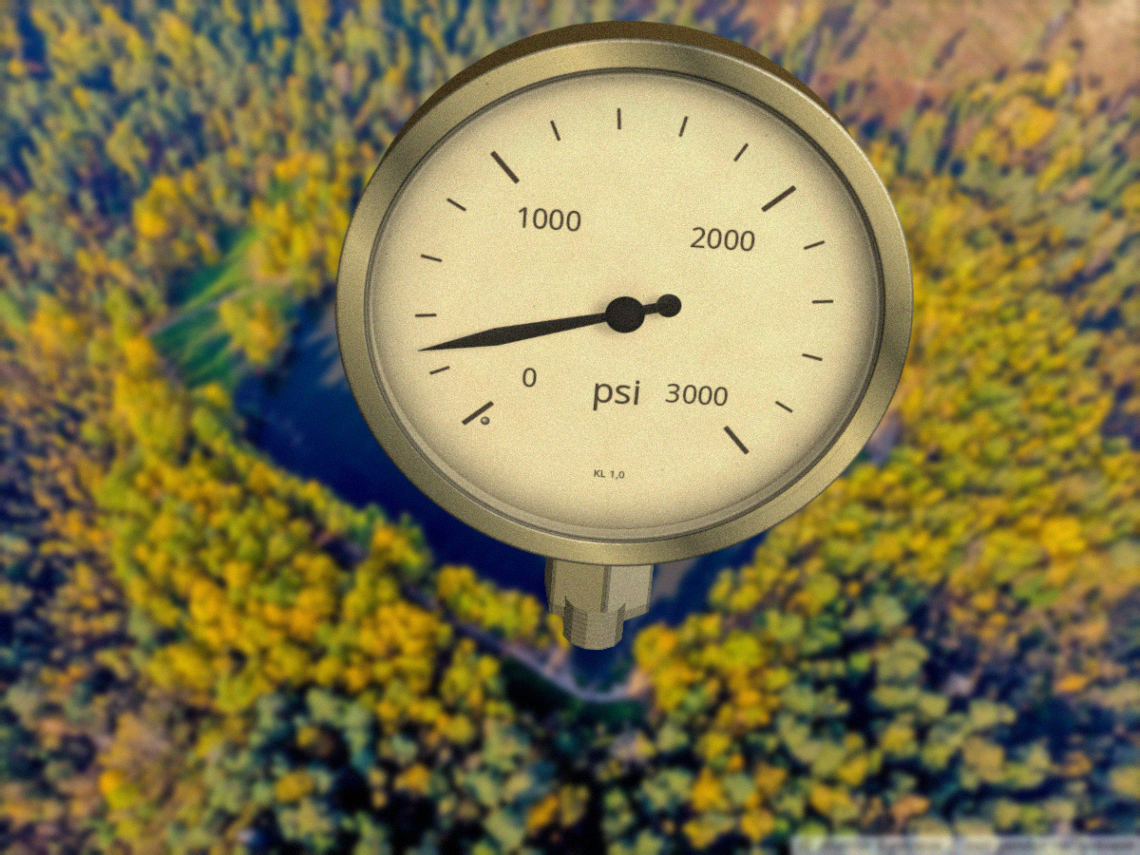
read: 300 psi
